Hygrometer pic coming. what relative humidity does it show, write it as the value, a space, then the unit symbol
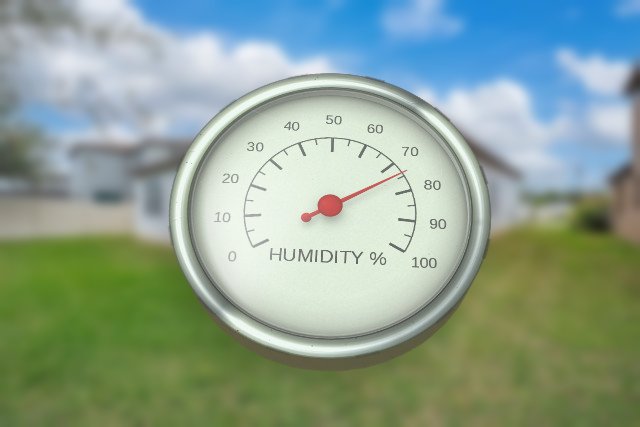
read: 75 %
